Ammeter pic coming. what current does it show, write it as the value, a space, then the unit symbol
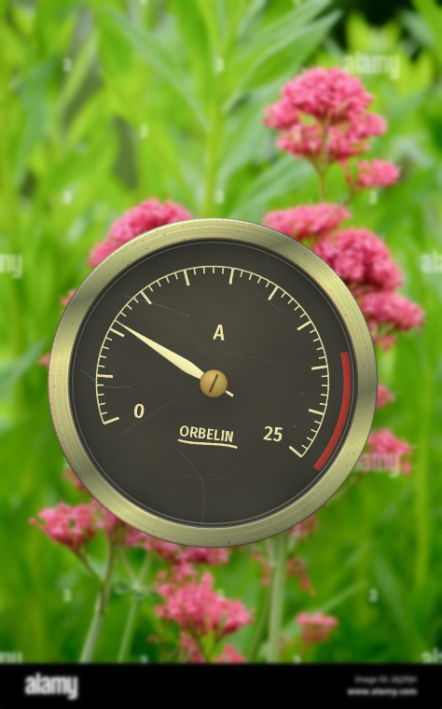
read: 5.5 A
